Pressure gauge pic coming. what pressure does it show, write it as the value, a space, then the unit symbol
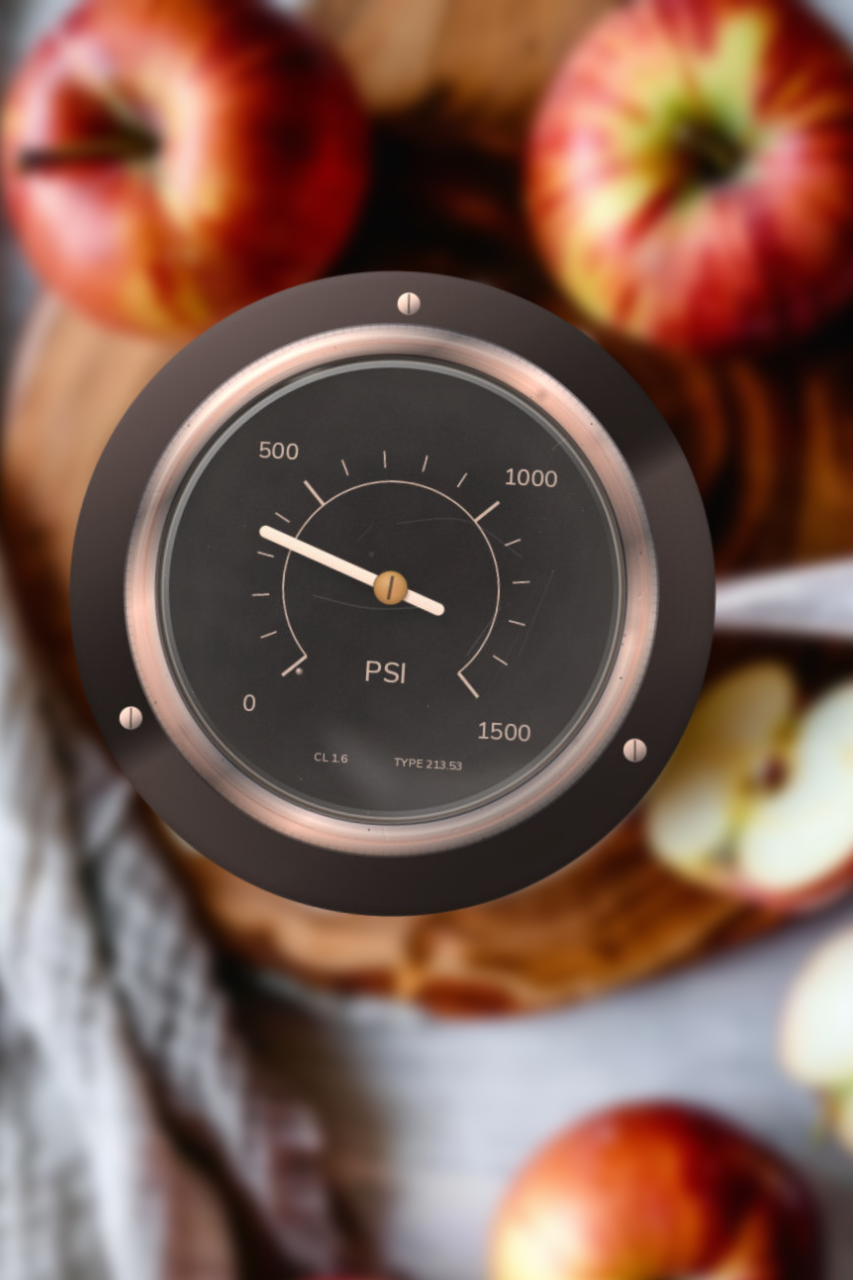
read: 350 psi
